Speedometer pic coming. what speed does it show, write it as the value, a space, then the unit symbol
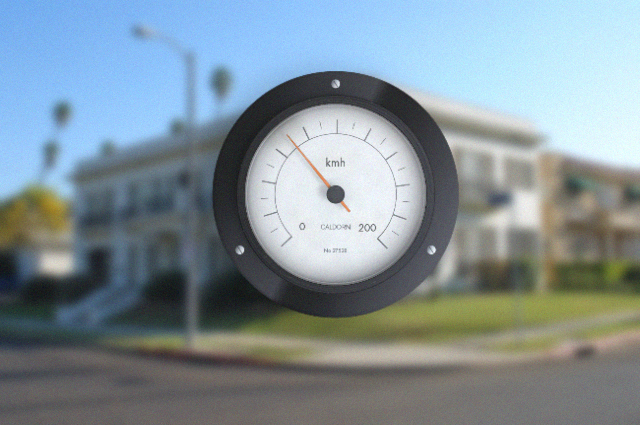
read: 70 km/h
